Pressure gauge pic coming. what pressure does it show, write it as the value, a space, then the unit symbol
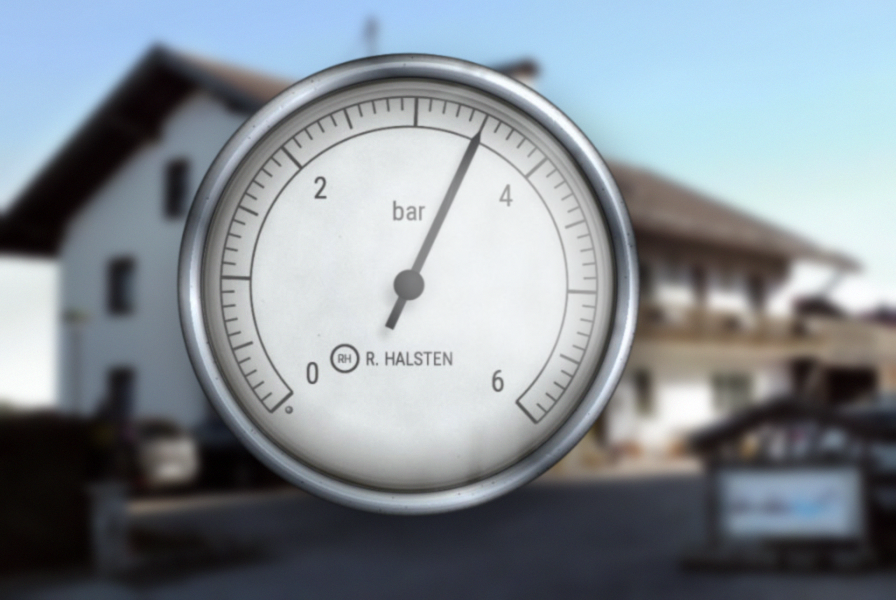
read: 3.5 bar
